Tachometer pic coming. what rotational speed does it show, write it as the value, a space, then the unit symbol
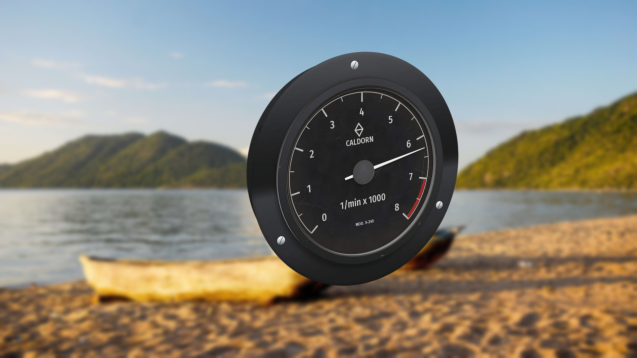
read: 6250 rpm
